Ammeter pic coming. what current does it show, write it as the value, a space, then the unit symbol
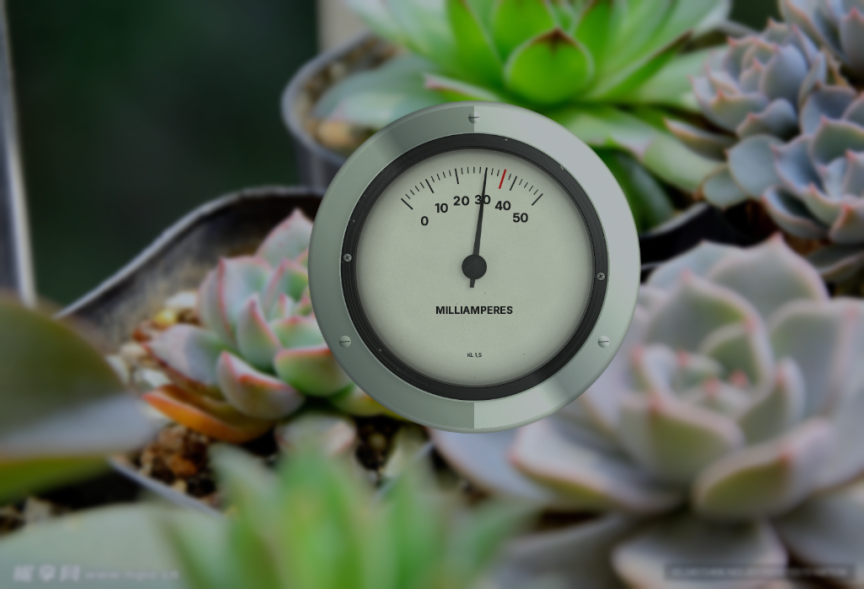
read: 30 mA
